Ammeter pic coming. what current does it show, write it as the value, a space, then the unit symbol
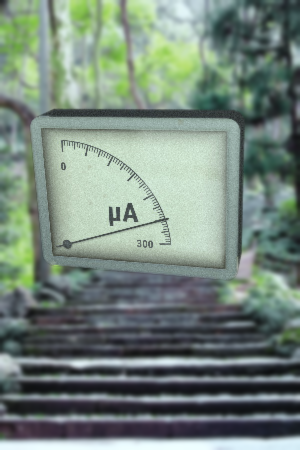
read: 250 µA
